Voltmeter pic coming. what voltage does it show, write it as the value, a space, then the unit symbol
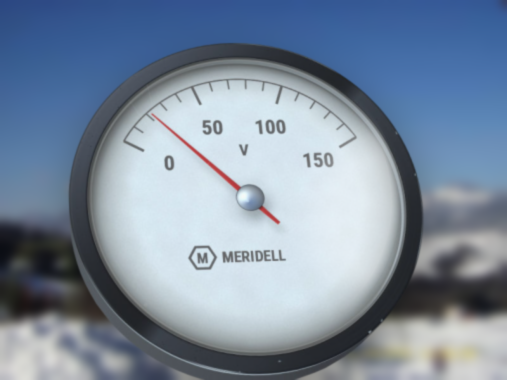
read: 20 V
